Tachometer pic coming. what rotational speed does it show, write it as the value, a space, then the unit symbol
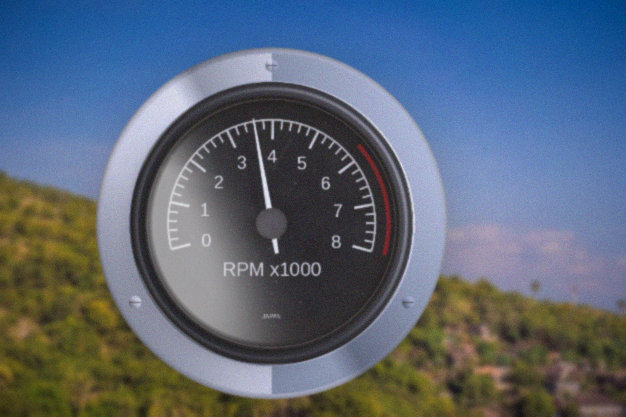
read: 3600 rpm
